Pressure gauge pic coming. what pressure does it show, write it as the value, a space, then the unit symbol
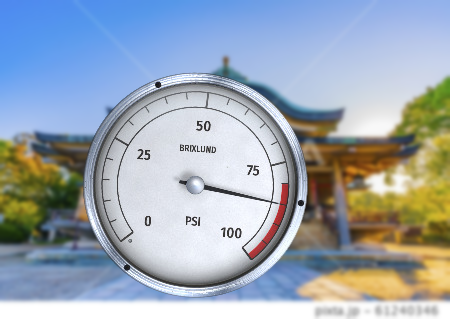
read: 85 psi
